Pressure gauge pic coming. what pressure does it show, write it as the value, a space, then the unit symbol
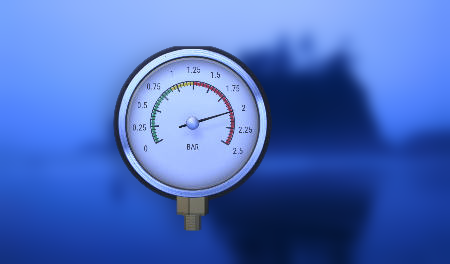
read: 2 bar
